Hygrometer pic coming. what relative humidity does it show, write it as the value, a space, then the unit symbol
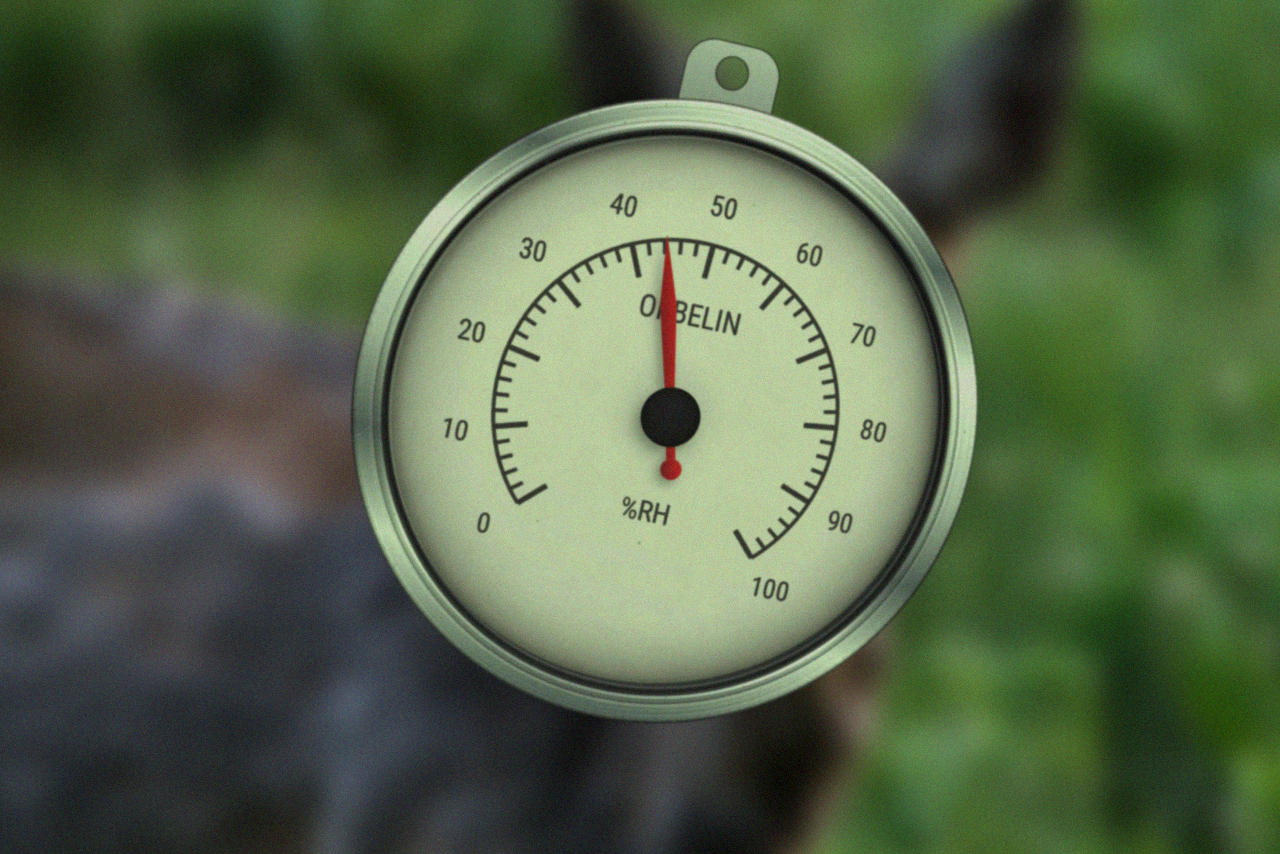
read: 44 %
